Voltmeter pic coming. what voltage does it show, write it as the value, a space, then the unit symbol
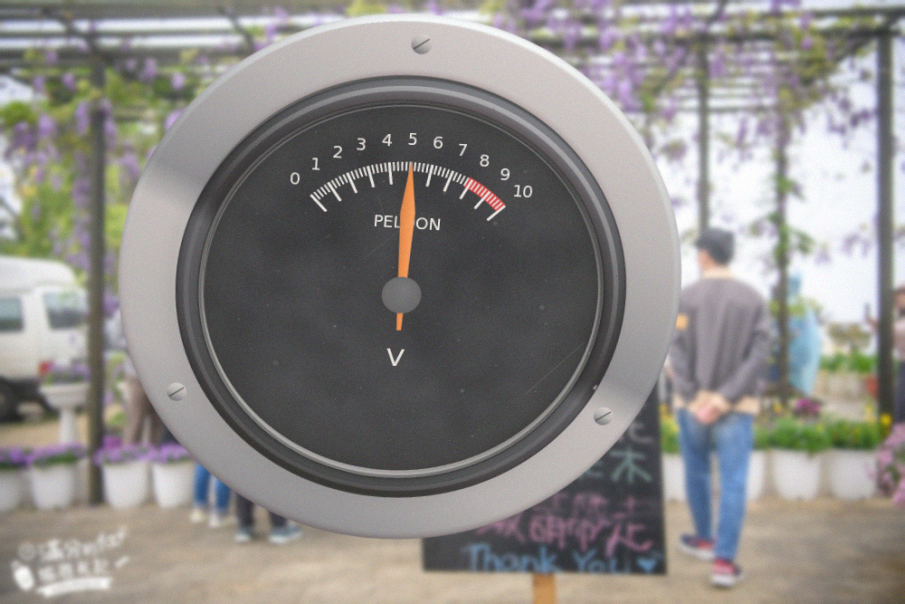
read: 5 V
